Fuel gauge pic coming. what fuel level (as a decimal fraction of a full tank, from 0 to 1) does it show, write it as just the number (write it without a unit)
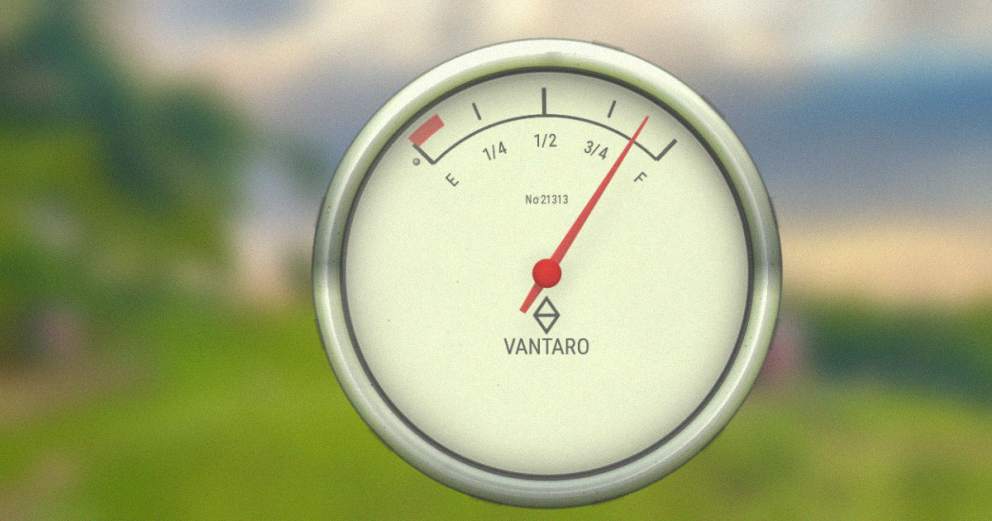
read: 0.875
